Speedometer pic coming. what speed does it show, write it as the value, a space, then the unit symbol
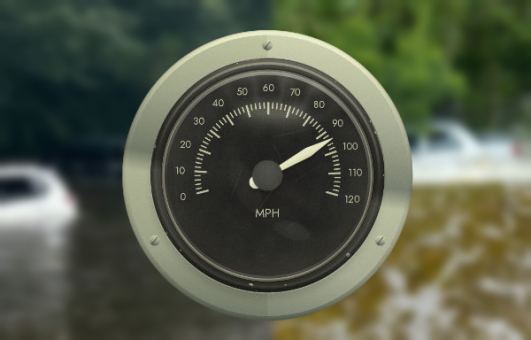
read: 94 mph
